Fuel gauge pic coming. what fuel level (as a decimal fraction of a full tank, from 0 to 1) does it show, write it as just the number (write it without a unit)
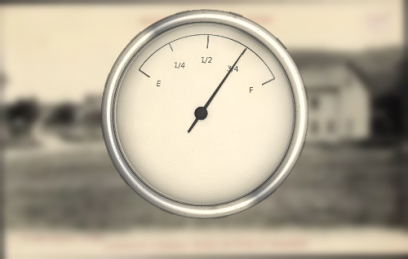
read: 0.75
